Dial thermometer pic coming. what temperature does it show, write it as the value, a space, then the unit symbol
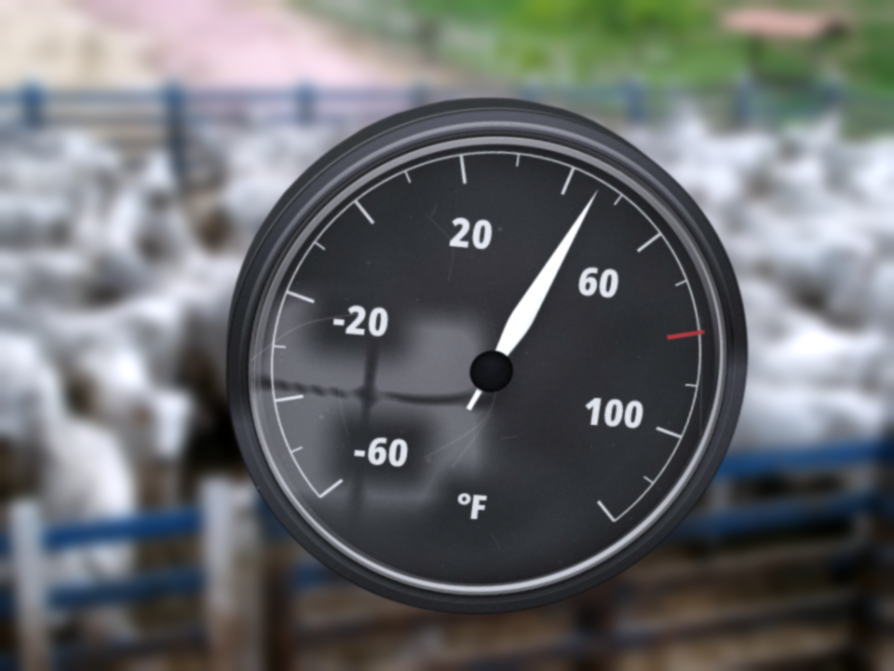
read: 45 °F
